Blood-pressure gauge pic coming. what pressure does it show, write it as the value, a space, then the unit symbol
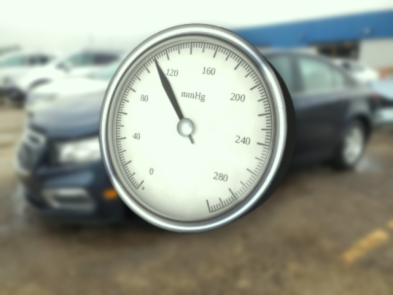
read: 110 mmHg
